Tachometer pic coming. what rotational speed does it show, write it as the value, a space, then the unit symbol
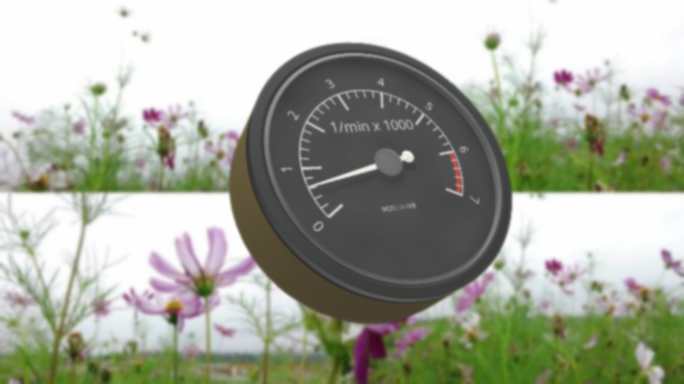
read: 600 rpm
